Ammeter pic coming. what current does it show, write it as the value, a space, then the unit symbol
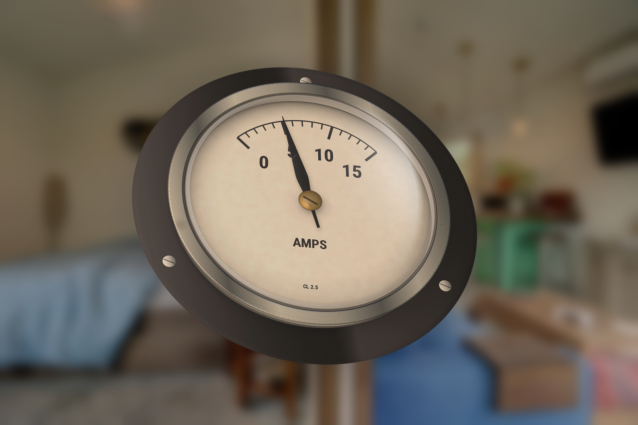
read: 5 A
